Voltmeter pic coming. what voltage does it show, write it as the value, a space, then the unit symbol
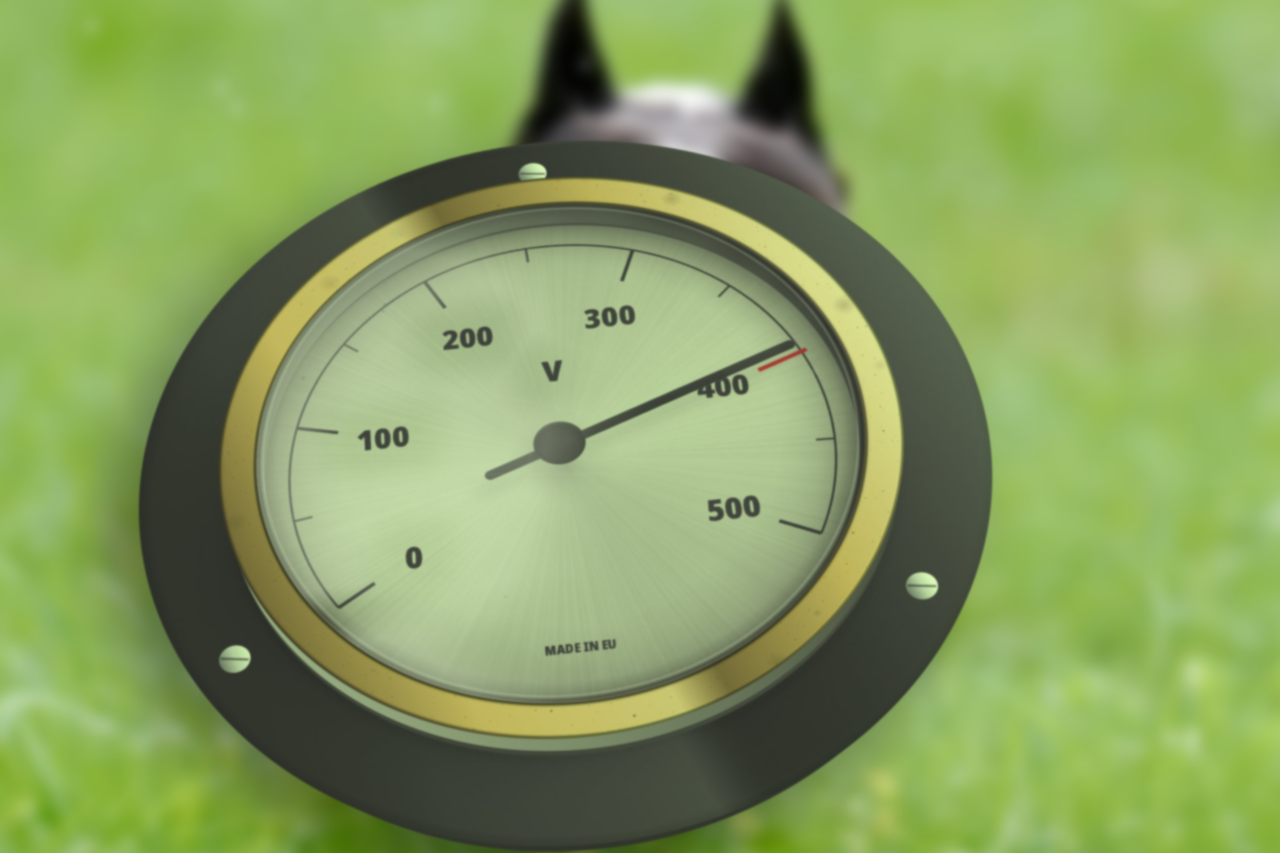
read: 400 V
